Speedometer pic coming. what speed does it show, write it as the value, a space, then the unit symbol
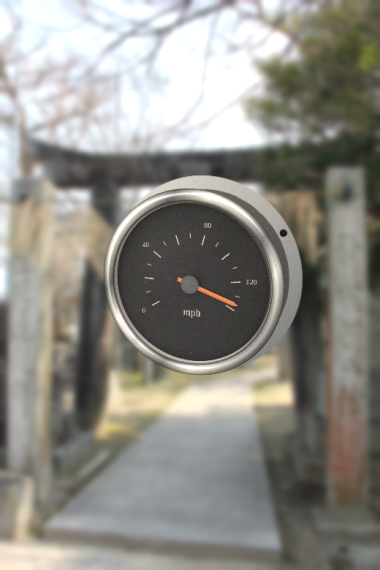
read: 135 mph
